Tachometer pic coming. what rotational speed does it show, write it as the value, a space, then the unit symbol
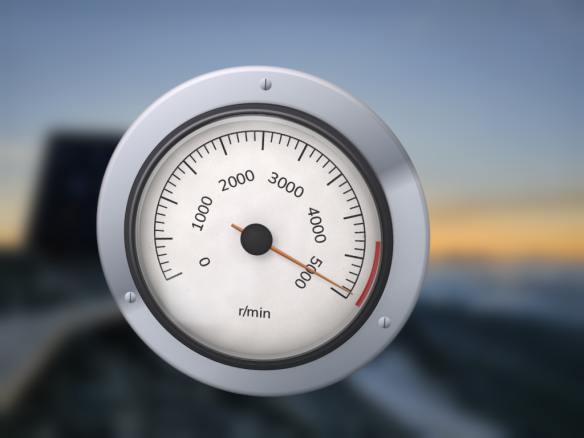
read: 4900 rpm
